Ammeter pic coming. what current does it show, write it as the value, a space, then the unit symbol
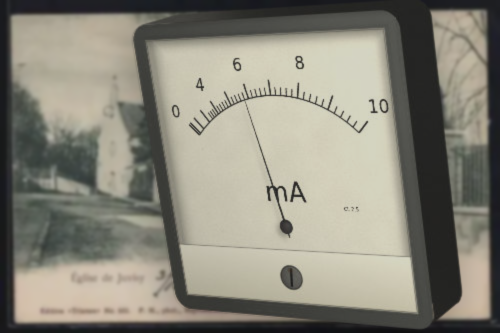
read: 6 mA
